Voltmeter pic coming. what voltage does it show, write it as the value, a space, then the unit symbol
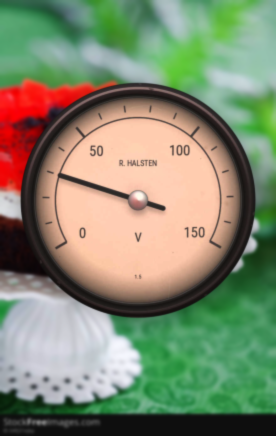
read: 30 V
